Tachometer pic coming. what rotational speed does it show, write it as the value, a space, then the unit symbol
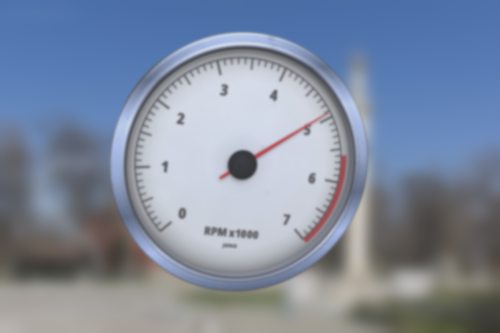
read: 4900 rpm
